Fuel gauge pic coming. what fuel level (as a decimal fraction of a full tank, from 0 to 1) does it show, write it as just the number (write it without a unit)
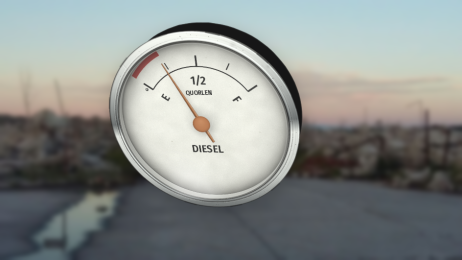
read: 0.25
